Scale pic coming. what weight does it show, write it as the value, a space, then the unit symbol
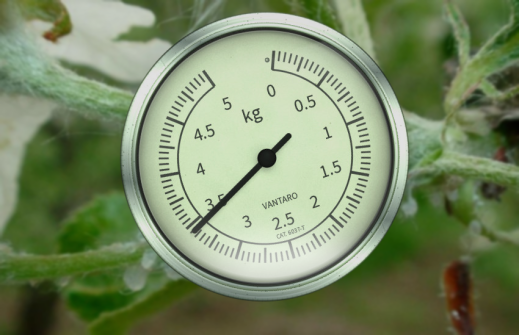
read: 3.45 kg
